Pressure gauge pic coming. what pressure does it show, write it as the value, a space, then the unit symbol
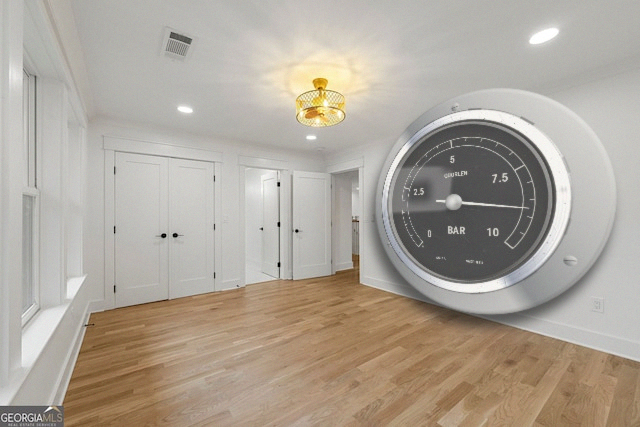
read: 8.75 bar
